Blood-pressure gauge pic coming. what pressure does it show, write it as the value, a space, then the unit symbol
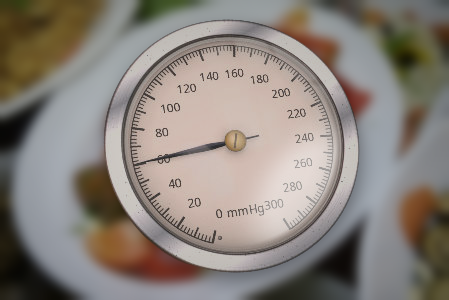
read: 60 mmHg
